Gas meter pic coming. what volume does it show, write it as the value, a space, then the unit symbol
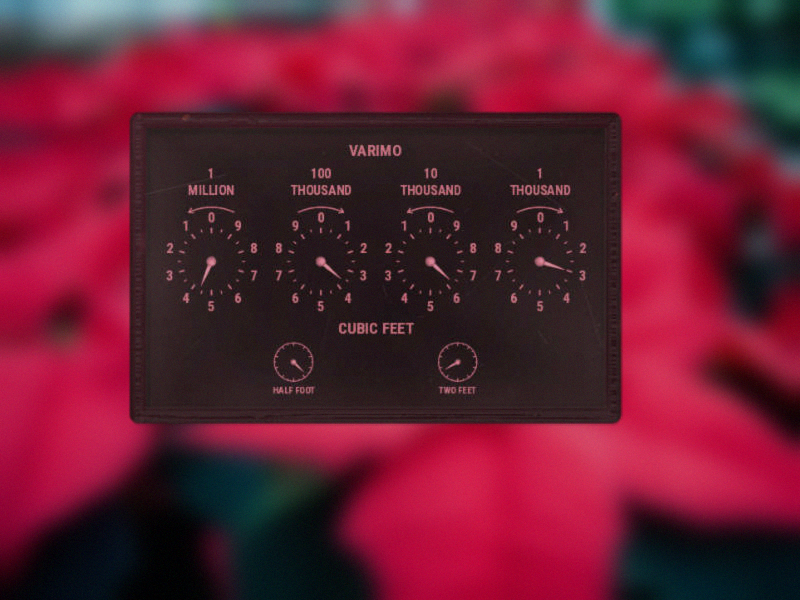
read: 436300 ft³
